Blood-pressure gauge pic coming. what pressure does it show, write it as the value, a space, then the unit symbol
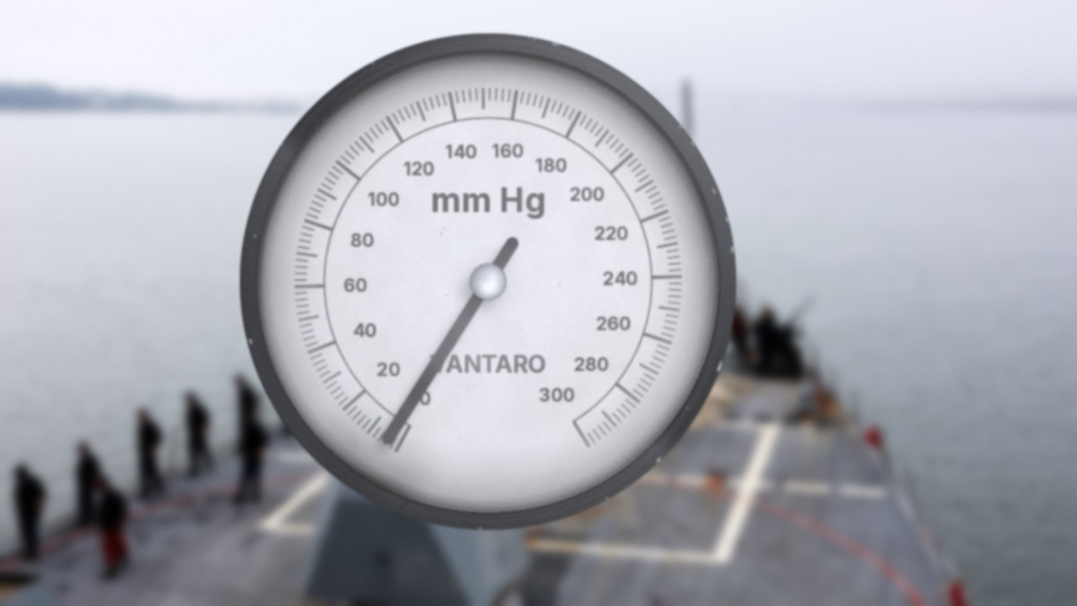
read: 4 mmHg
